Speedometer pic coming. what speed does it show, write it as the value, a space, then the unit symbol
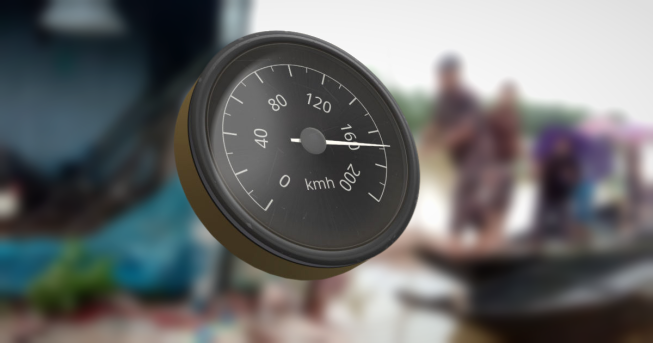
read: 170 km/h
